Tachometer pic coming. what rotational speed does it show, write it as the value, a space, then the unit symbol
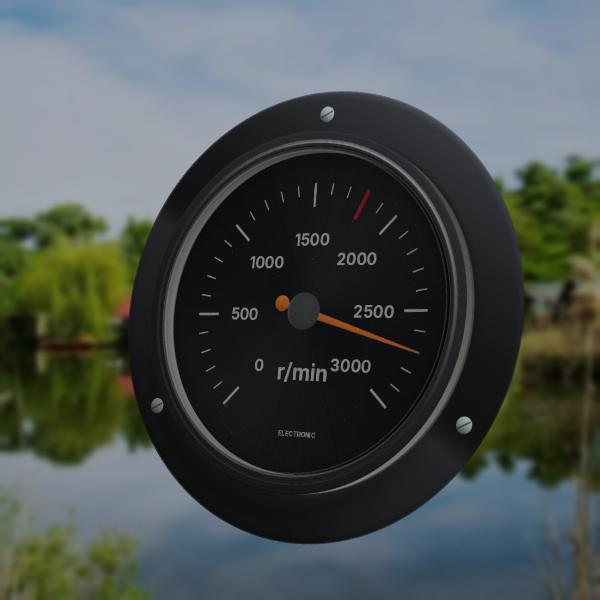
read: 2700 rpm
